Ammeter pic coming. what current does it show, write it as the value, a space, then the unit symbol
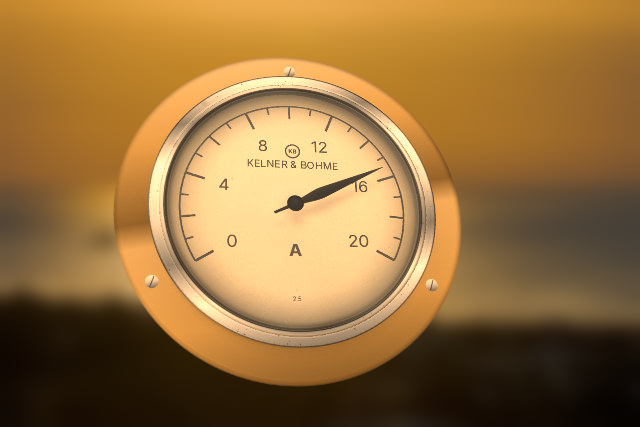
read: 15.5 A
